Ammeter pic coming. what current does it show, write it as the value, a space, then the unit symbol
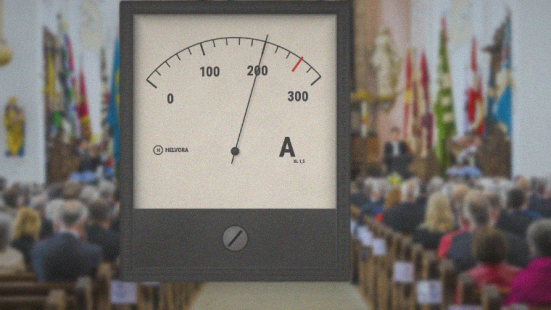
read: 200 A
